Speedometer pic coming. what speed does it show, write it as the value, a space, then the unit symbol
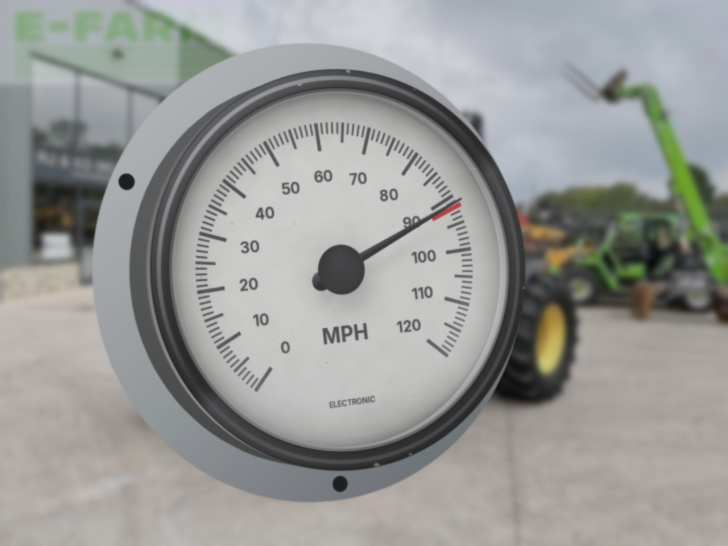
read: 91 mph
